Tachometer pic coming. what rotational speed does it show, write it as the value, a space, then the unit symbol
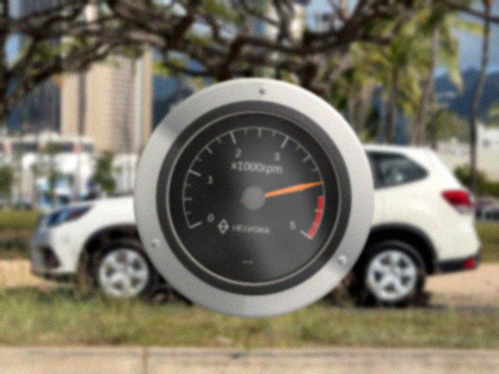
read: 4000 rpm
